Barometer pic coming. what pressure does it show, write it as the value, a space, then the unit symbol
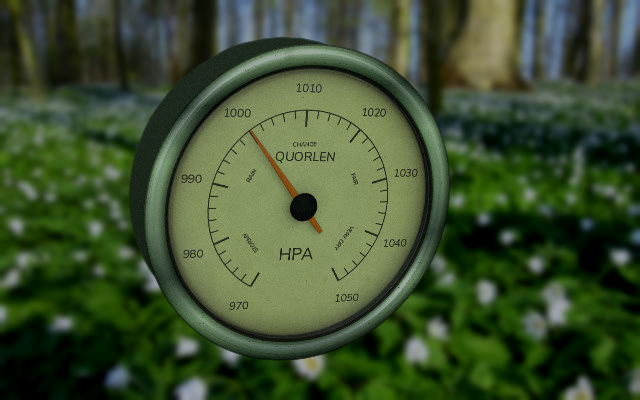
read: 1000 hPa
